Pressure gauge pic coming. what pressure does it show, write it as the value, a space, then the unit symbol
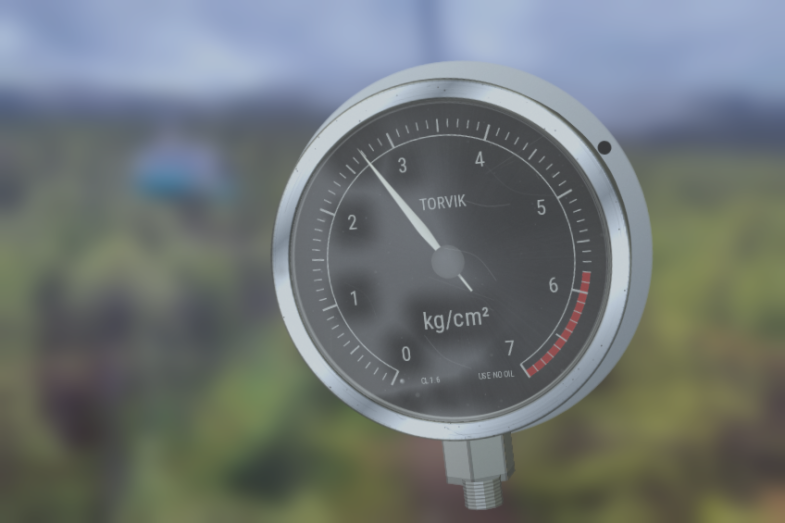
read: 2.7 kg/cm²
